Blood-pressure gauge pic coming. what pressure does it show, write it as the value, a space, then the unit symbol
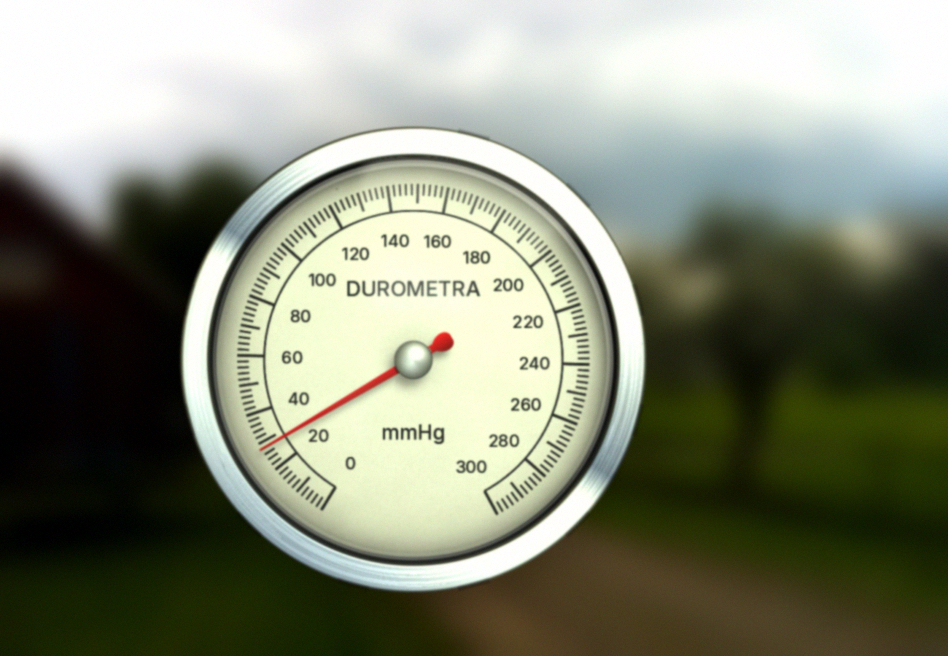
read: 28 mmHg
